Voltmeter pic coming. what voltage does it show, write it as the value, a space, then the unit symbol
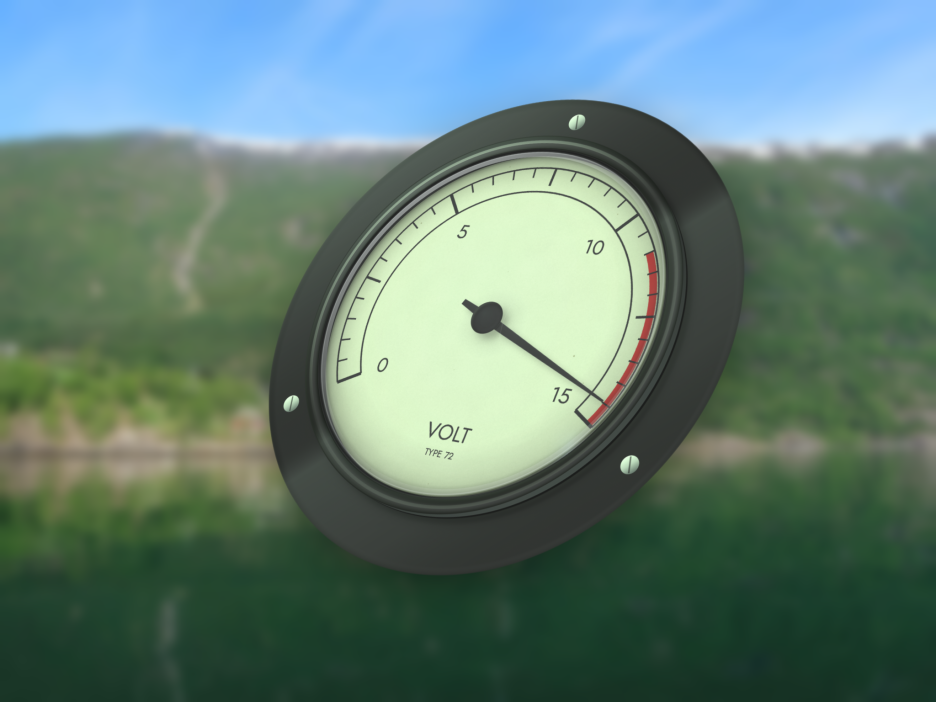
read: 14.5 V
